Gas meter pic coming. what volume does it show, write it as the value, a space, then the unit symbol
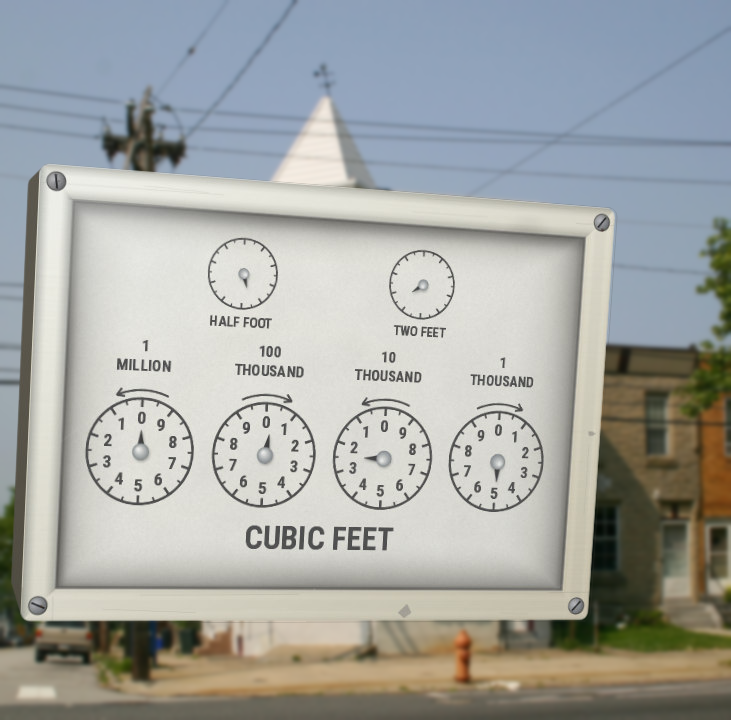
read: 2500 ft³
